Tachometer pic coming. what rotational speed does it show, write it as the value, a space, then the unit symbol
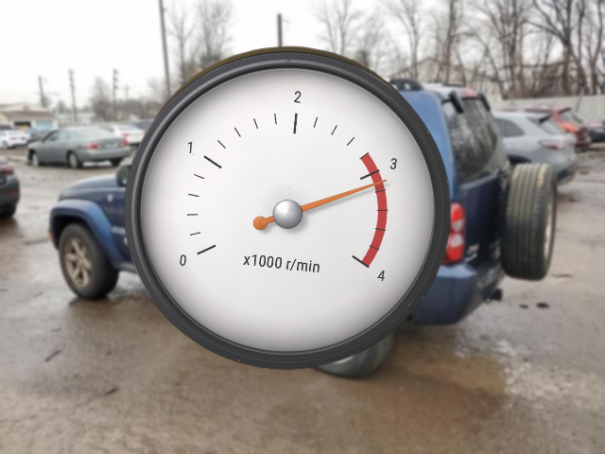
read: 3100 rpm
